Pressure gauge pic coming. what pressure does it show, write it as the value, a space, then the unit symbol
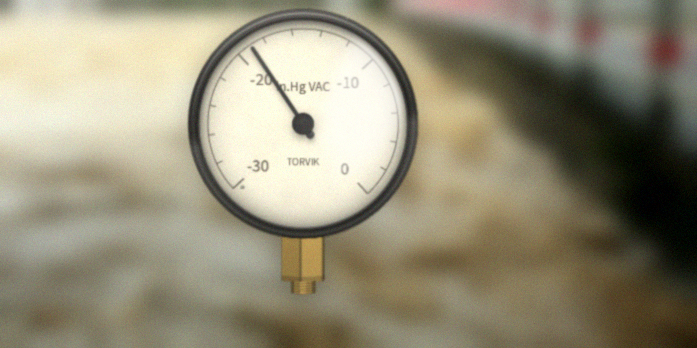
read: -19 inHg
